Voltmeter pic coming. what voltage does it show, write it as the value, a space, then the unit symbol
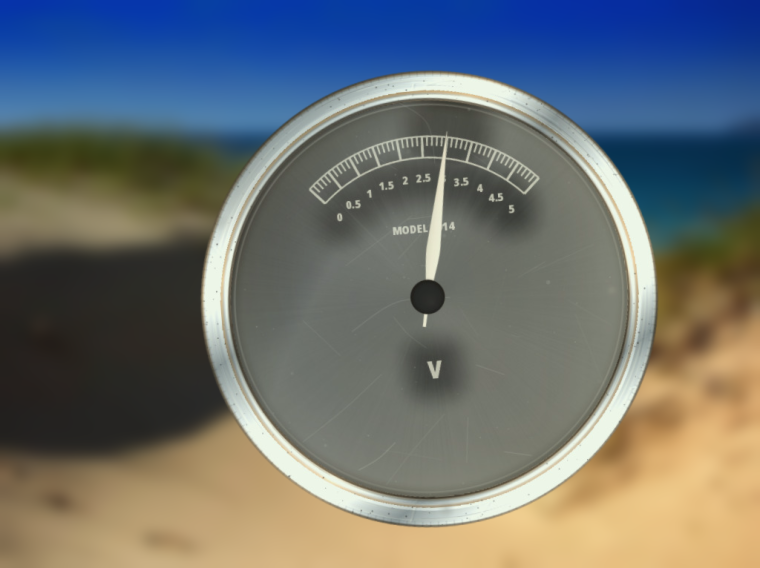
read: 3 V
